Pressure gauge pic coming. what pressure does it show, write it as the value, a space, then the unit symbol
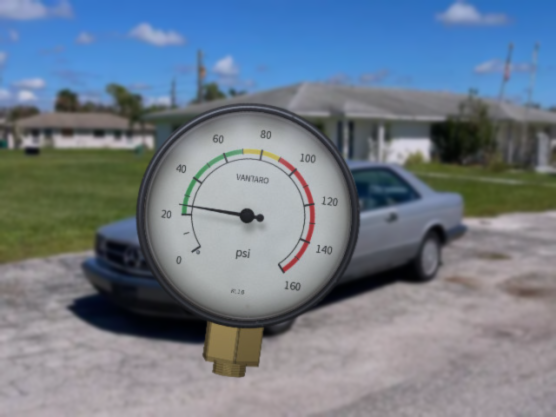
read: 25 psi
